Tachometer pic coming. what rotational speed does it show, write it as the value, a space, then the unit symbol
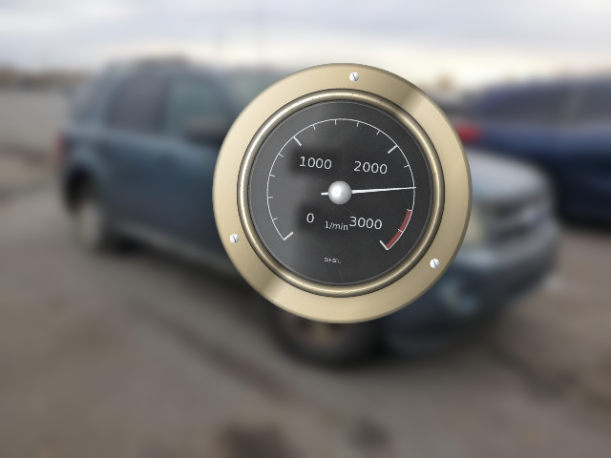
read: 2400 rpm
